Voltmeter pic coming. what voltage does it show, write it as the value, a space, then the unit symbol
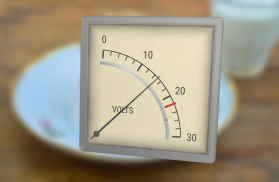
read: 15 V
